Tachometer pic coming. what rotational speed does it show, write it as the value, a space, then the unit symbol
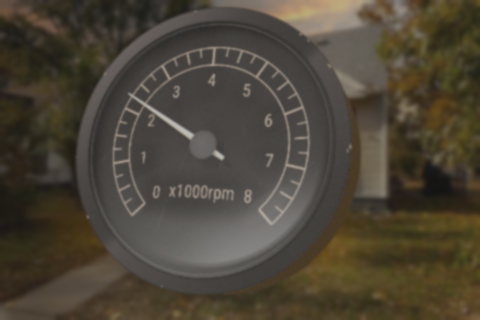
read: 2250 rpm
